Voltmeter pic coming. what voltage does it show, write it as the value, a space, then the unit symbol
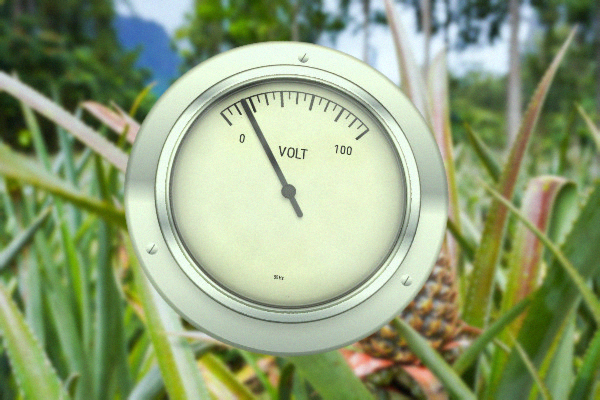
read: 15 V
